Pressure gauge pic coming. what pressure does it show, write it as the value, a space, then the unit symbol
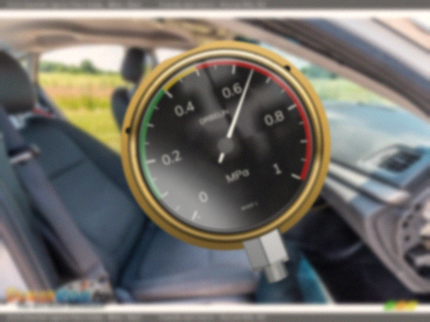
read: 0.65 MPa
